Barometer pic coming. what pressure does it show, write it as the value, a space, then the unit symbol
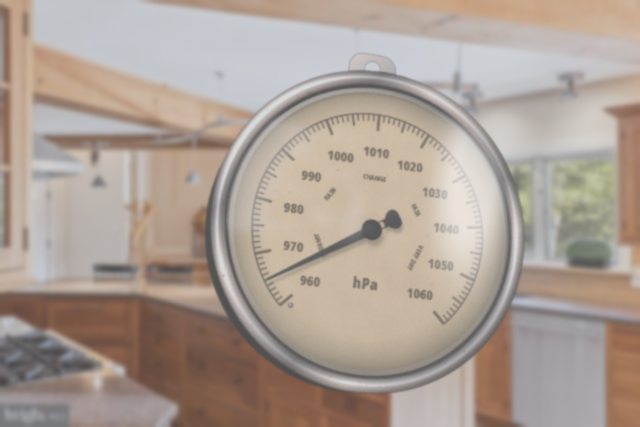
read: 965 hPa
